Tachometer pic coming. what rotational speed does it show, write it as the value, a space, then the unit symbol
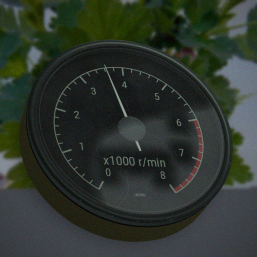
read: 3600 rpm
